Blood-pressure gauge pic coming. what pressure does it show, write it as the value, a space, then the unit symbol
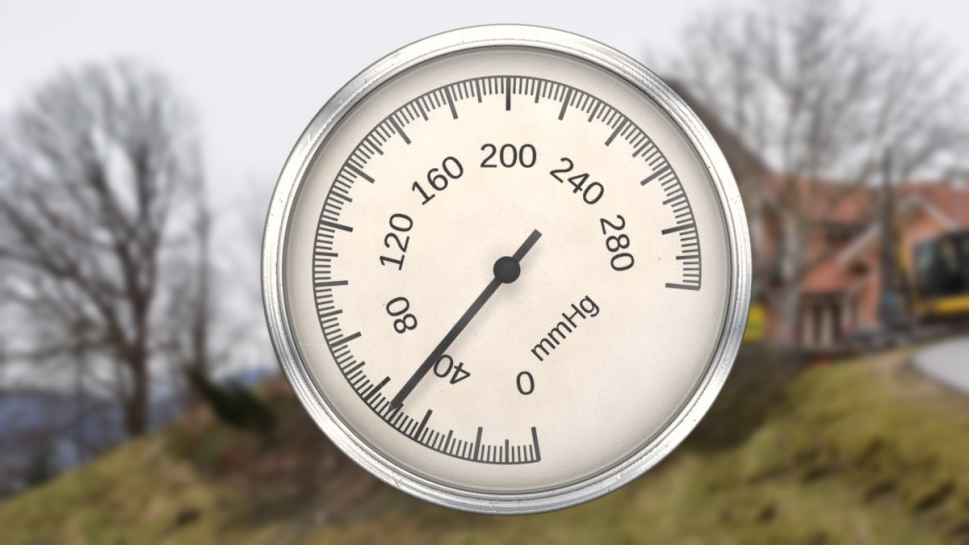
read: 52 mmHg
